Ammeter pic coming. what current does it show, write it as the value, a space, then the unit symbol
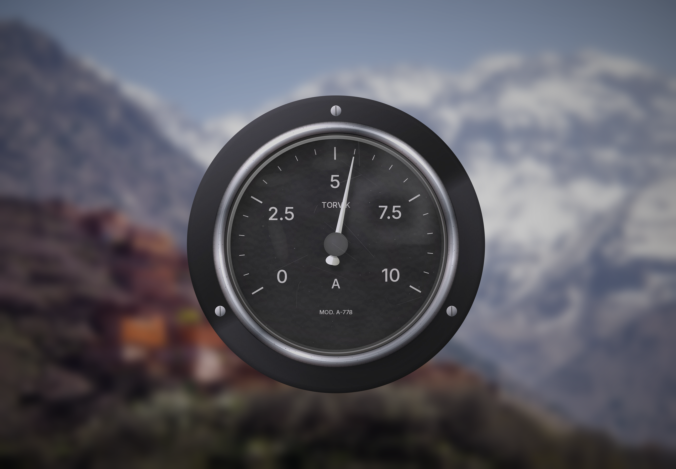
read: 5.5 A
